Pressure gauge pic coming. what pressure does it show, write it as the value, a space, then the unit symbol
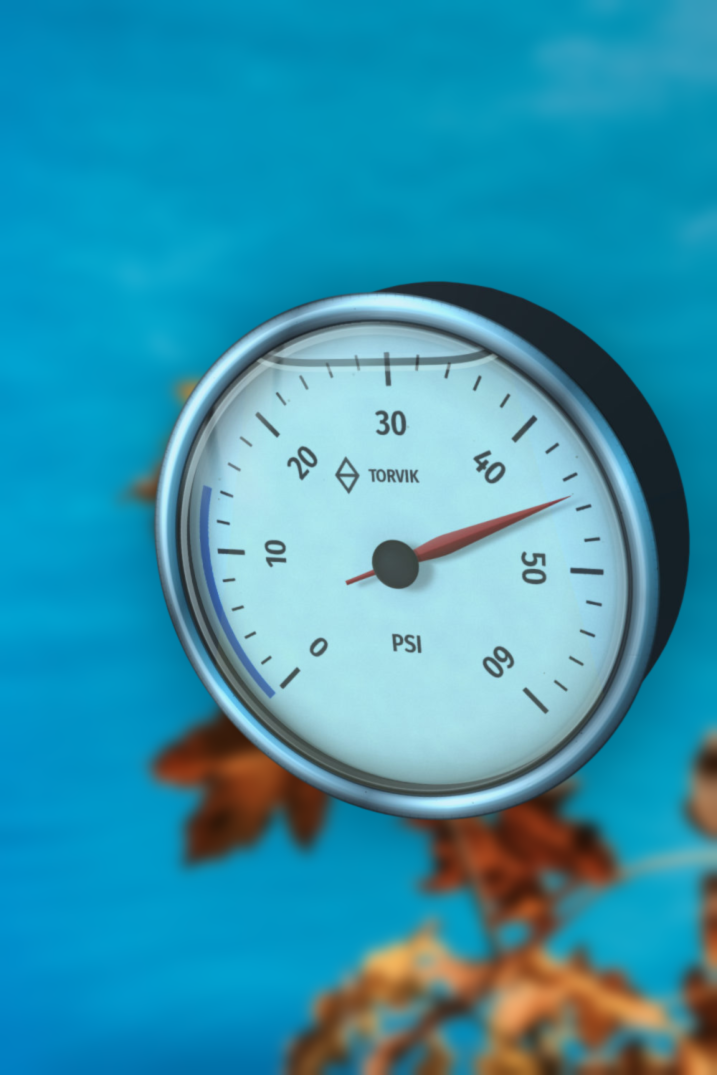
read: 45 psi
